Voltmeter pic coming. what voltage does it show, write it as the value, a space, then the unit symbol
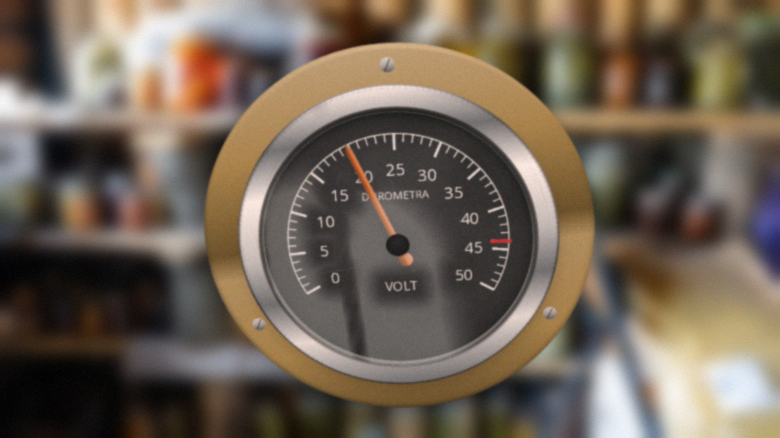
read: 20 V
